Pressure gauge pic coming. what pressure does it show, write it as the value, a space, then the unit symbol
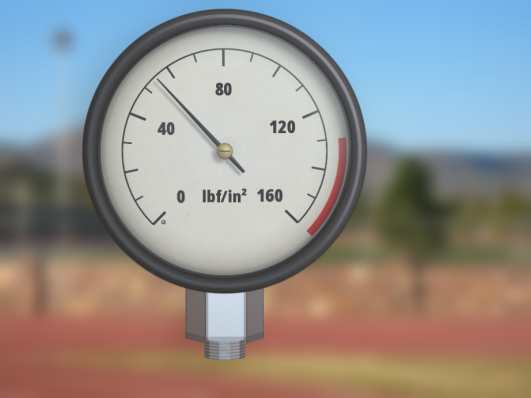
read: 55 psi
